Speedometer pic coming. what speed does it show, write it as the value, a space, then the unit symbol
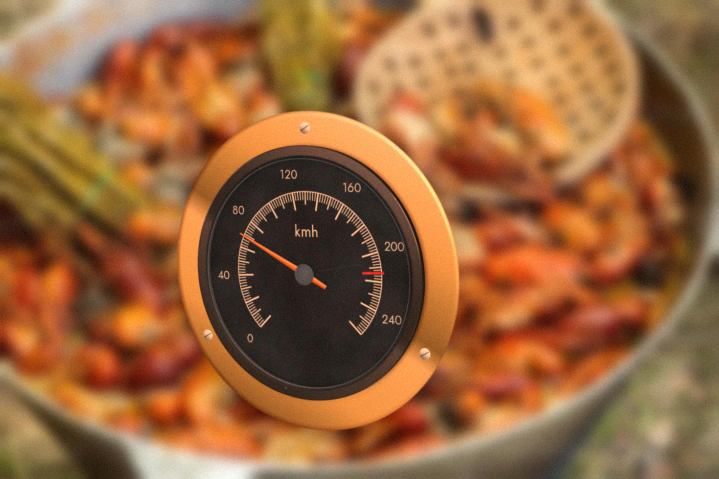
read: 70 km/h
